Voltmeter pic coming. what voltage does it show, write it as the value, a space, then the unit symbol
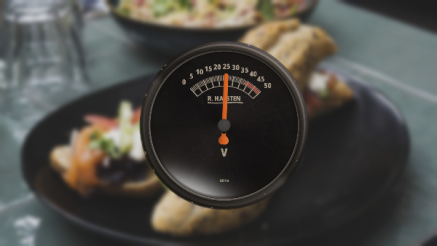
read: 25 V
